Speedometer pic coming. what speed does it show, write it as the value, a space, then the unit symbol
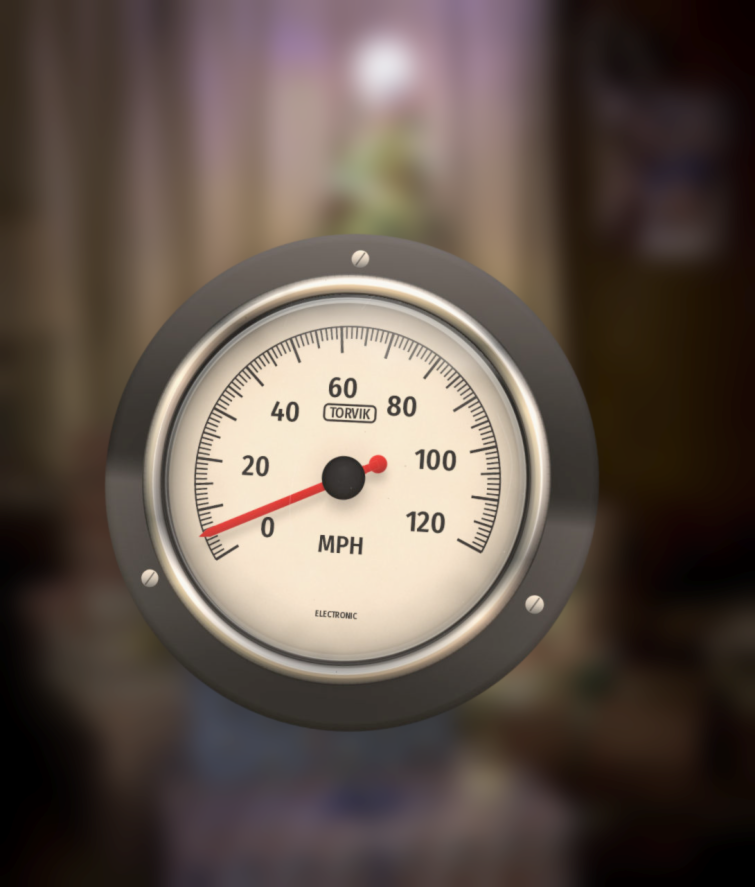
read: 5 mph
